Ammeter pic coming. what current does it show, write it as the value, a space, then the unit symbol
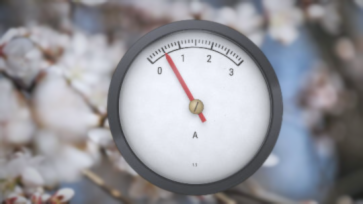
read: 0.5 A
